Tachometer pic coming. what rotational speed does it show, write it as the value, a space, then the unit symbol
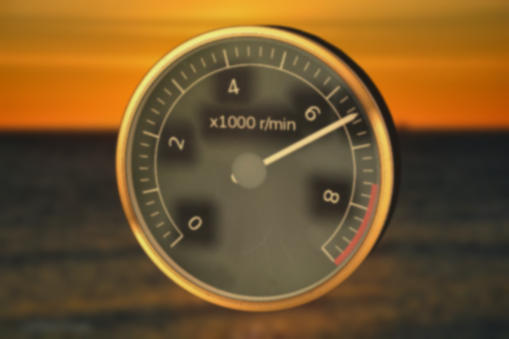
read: 6500 rpm
